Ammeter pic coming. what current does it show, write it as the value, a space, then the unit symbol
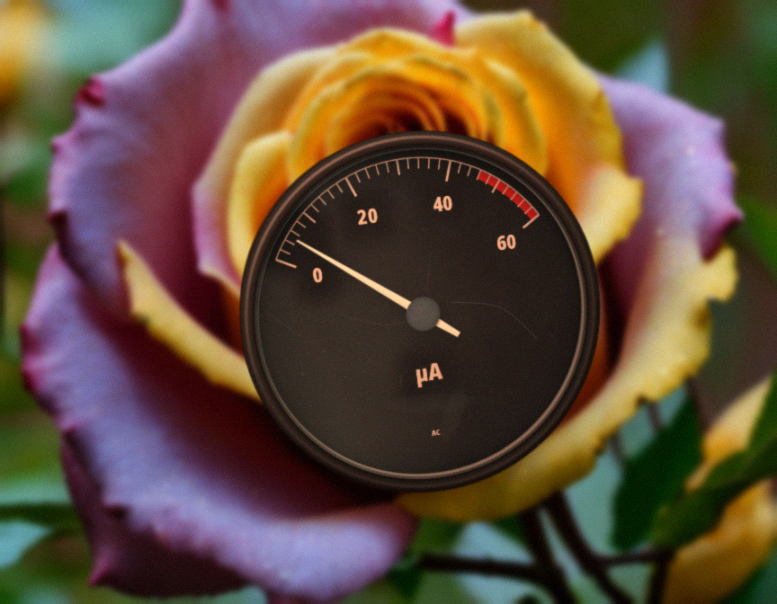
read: 5 µA
